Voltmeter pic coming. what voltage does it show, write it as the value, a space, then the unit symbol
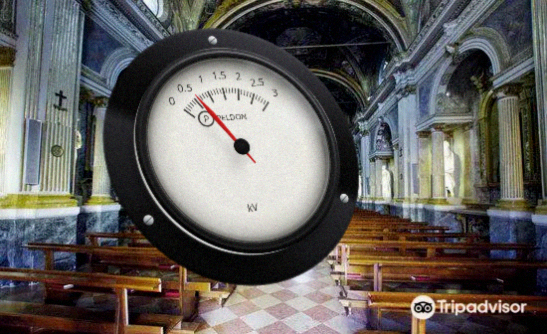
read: 0.5 kV
